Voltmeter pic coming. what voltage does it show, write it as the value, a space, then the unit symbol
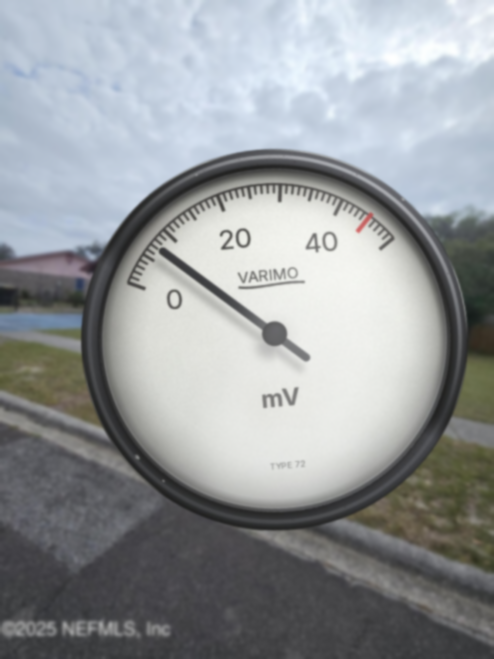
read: 7 mV
